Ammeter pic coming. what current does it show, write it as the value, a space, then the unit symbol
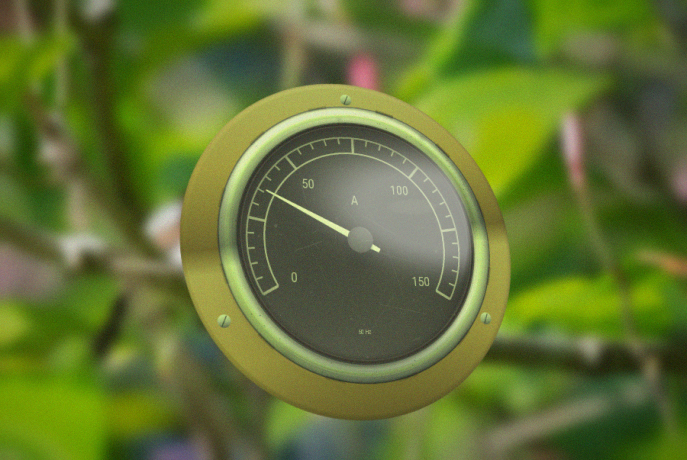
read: 35 A
